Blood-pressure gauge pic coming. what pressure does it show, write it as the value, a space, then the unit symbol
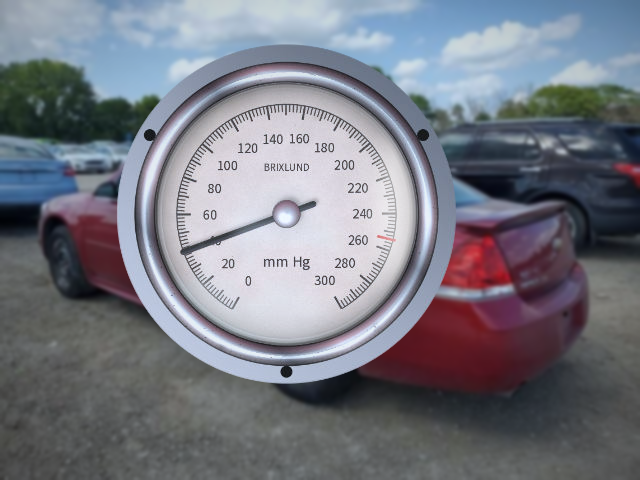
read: 40 mmHg
